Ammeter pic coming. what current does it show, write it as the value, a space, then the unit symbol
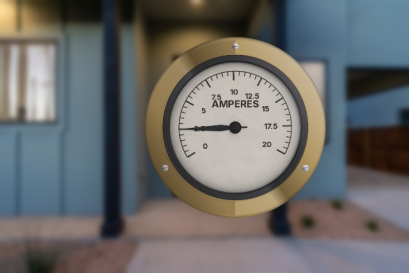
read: 2.5 A
